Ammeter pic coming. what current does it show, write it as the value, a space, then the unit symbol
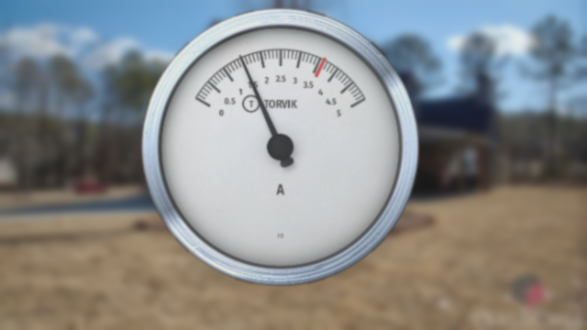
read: 1.5 A
